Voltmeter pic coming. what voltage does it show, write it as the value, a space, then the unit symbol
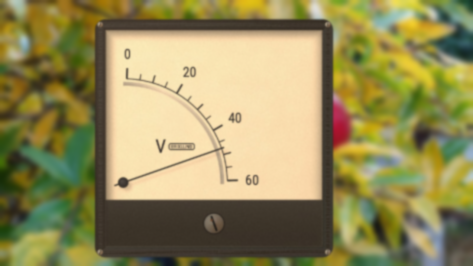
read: 47.5 V
